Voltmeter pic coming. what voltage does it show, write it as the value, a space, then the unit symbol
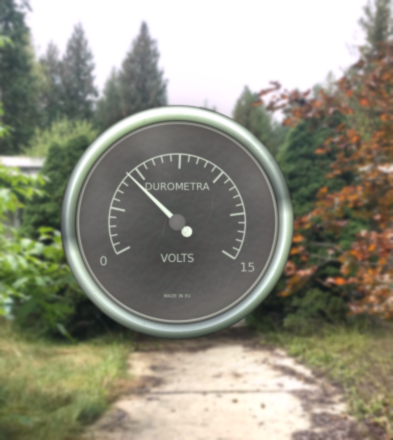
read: 4.5 V
